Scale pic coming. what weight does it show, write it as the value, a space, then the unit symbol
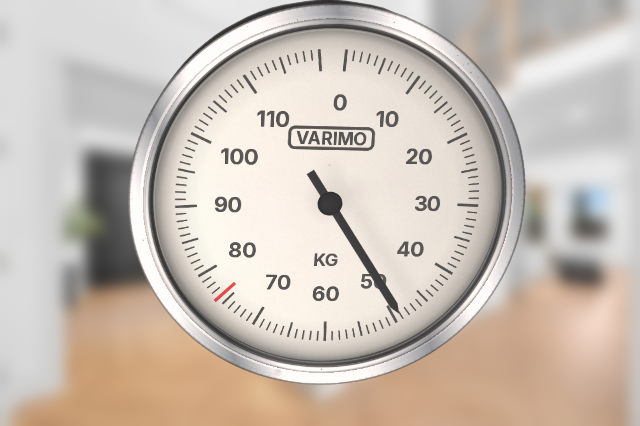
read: 49 kg
